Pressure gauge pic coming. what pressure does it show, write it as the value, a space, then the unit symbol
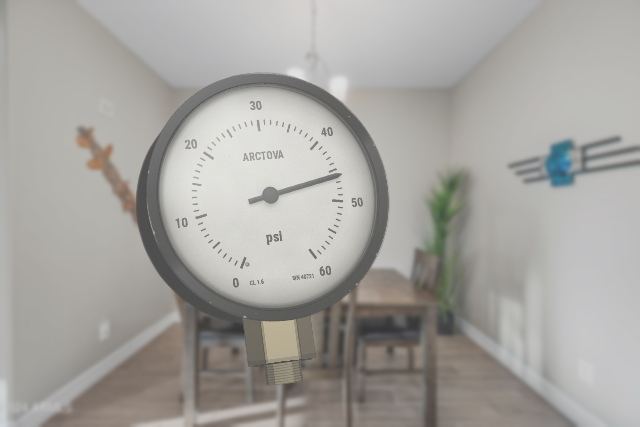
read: 46 psi
